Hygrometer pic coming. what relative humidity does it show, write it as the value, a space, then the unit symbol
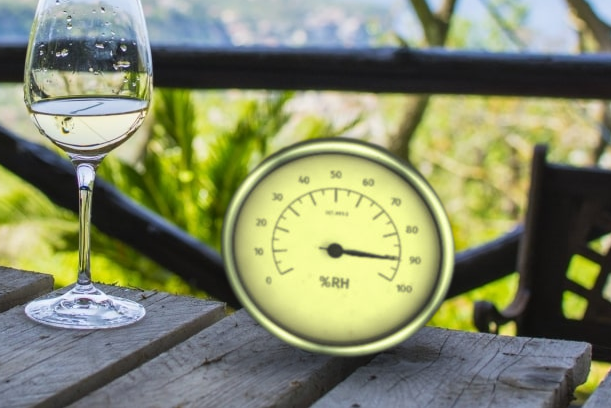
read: 90 %
